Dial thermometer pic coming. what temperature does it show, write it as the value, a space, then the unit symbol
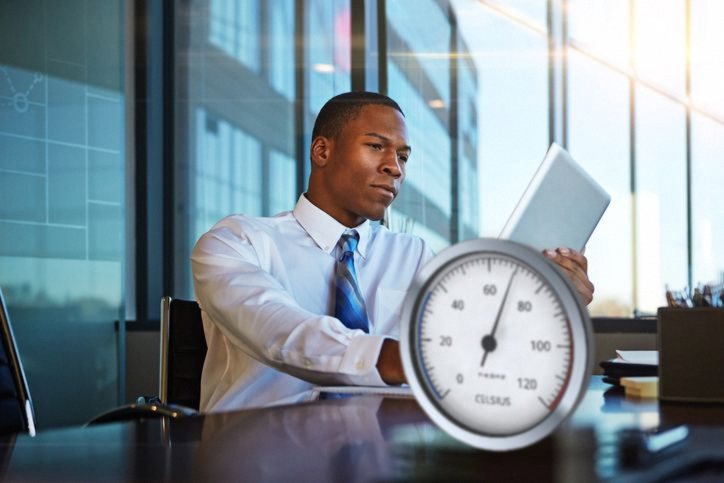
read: 70 °C
